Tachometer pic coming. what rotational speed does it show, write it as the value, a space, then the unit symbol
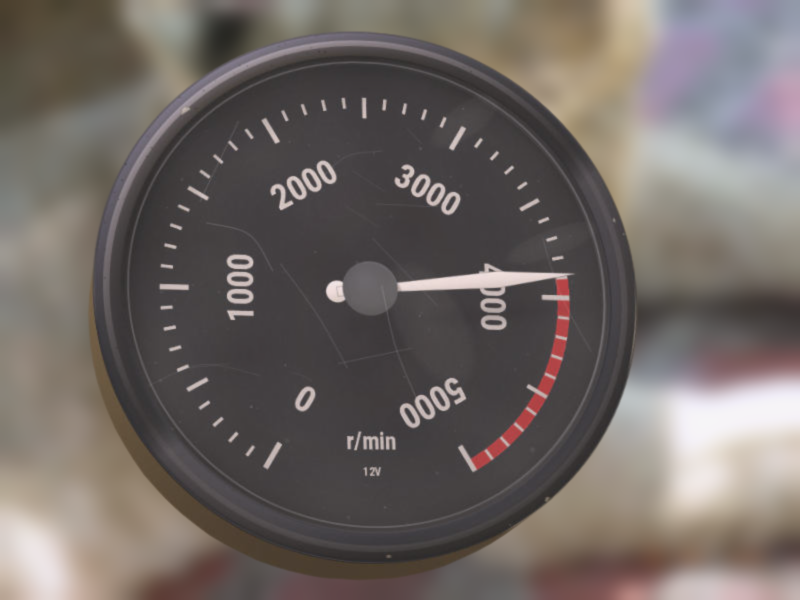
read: 3900 rpm
